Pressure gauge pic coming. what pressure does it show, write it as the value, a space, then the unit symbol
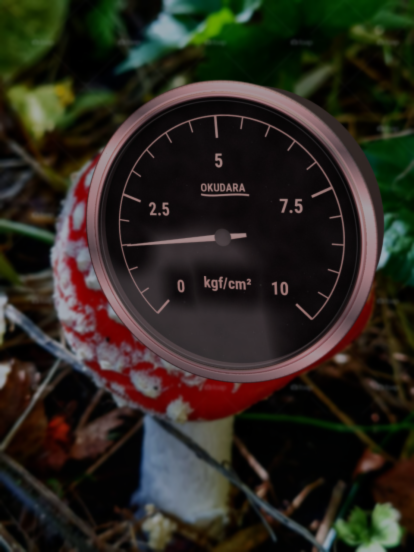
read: 1.5 kg/cm²
